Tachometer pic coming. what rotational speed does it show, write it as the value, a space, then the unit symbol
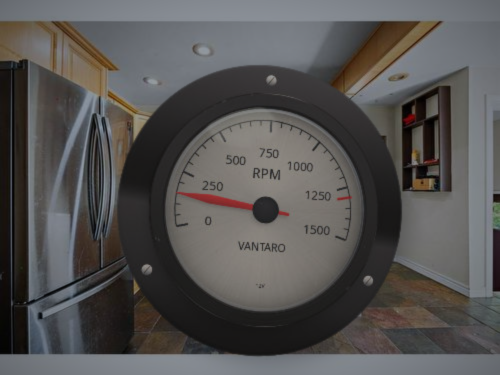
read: 150 rpm
